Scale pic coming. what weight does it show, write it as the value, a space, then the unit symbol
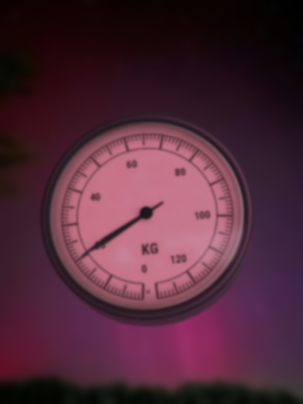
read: 20 kg
